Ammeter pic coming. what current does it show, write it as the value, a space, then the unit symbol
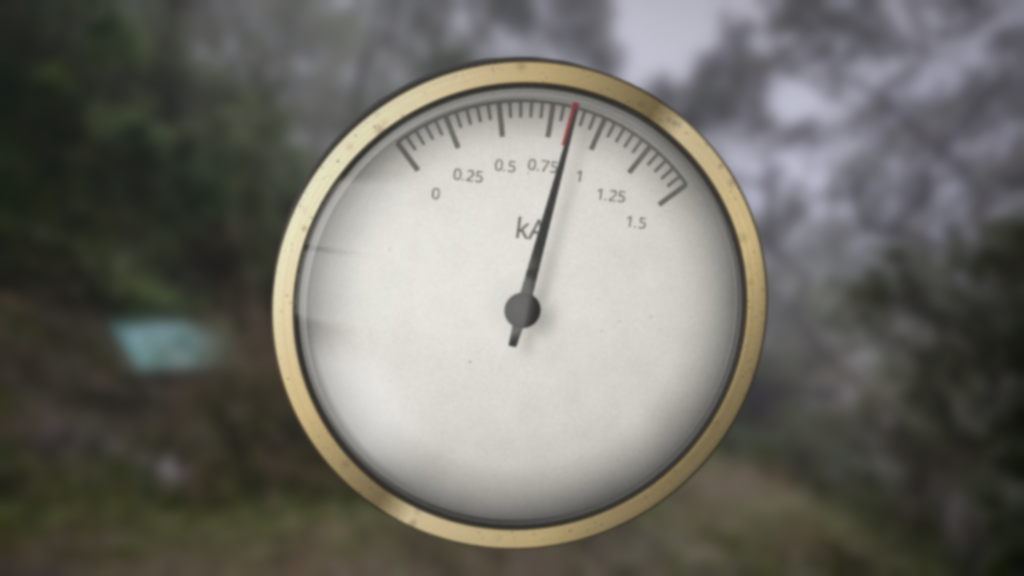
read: 0.85 kA
